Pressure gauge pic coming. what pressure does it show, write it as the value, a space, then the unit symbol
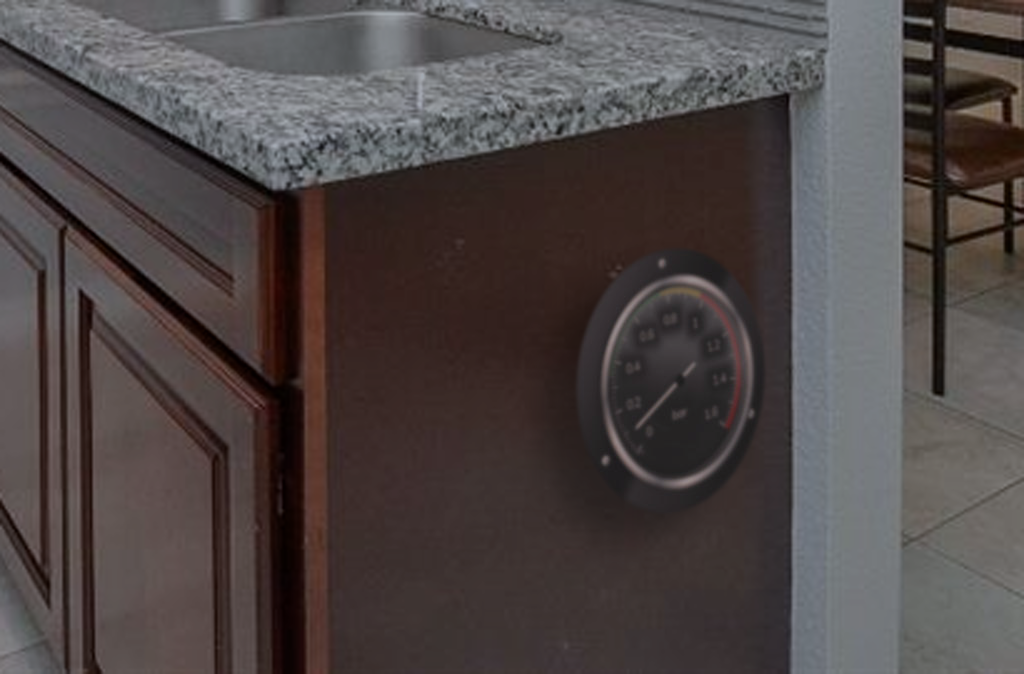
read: 0.1 bar
